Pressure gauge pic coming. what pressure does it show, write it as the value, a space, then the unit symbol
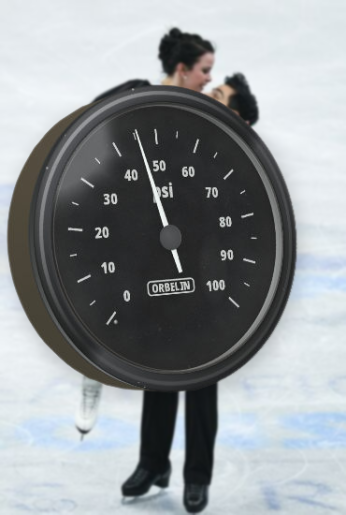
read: 45 psi
